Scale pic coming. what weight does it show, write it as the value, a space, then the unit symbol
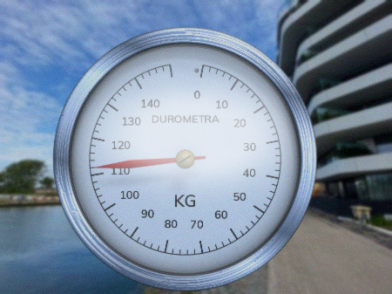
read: 112 kg
